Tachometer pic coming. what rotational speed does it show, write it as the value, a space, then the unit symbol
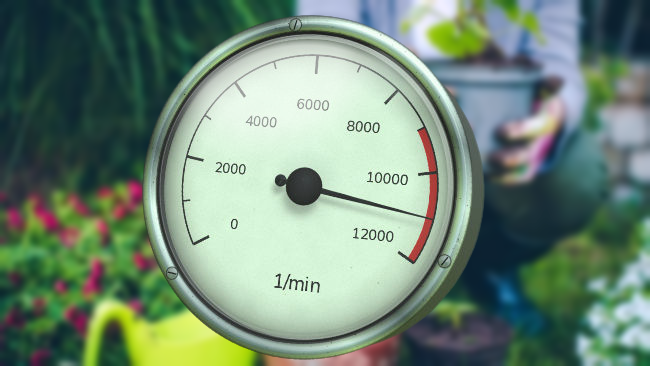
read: 11000 rpm
